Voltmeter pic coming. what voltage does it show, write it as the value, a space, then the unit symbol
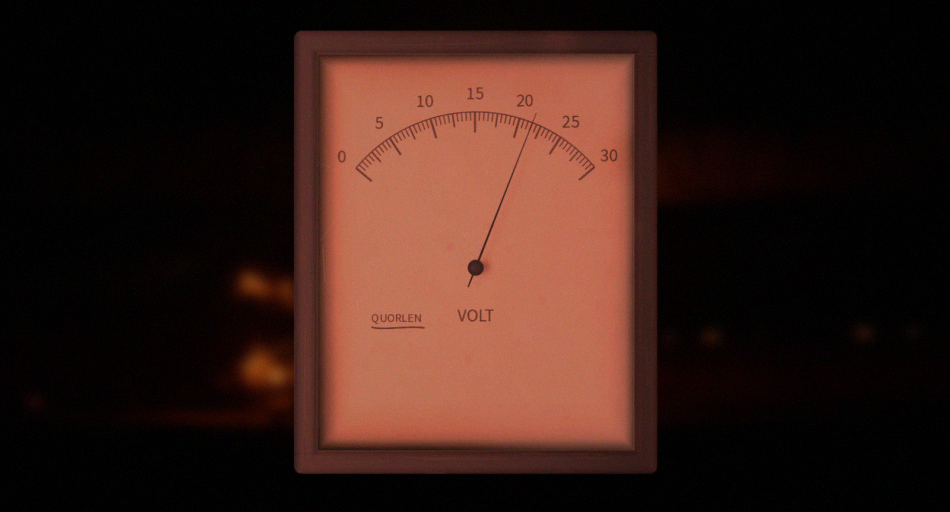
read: 21.5 V
